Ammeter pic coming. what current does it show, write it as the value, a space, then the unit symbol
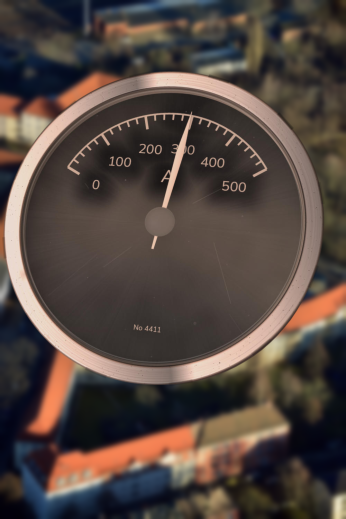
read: 300 A
